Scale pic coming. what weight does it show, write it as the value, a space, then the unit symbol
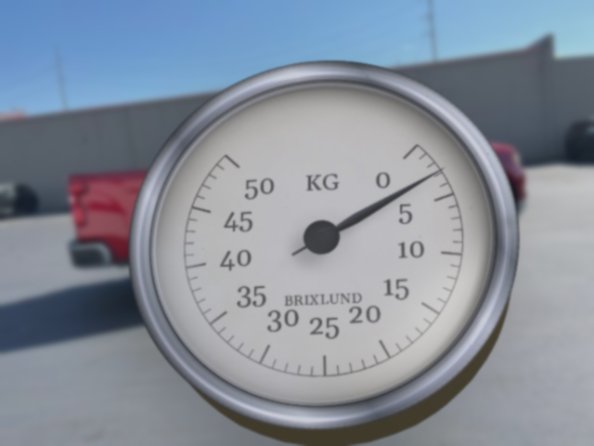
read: 3 kg
